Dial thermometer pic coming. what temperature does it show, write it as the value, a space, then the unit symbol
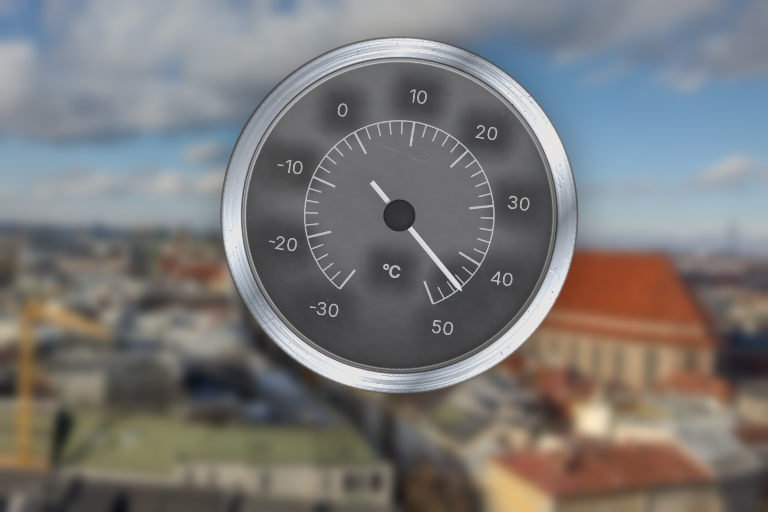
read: 45 °C
